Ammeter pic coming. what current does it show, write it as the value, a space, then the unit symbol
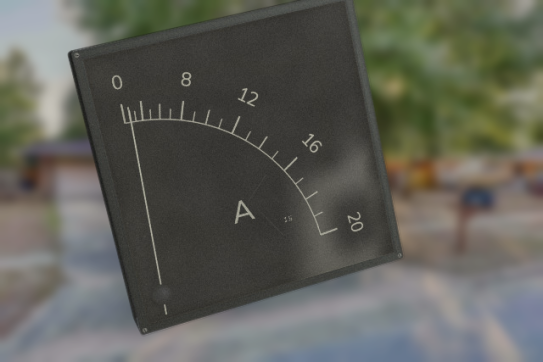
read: 2 A
